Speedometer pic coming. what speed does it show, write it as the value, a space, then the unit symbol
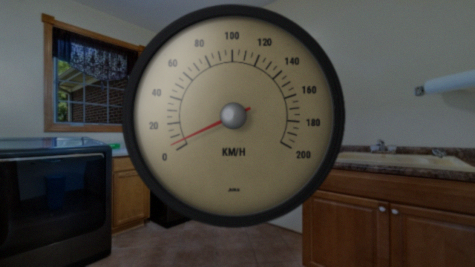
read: 5 km/h
